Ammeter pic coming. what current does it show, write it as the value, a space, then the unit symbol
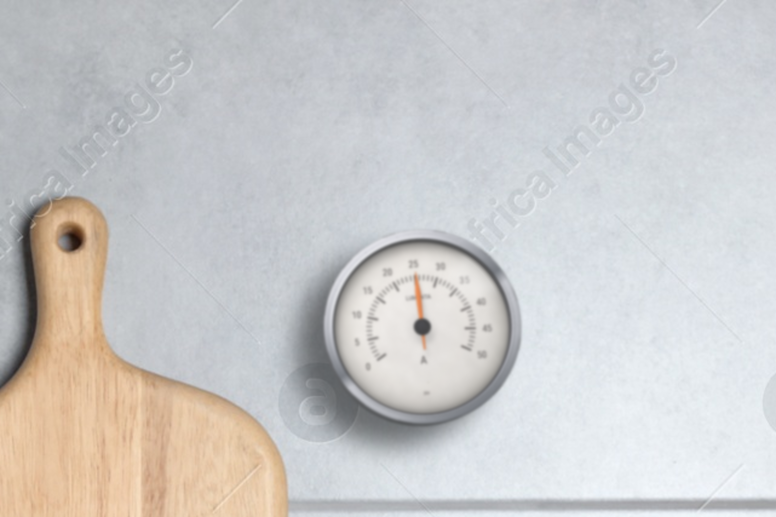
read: 25 A
